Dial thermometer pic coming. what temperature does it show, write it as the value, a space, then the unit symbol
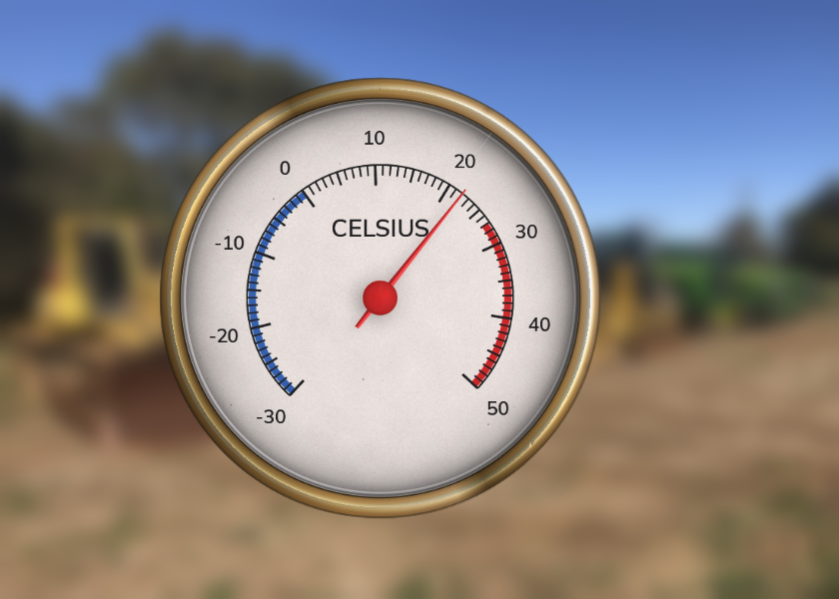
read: 22 °C
